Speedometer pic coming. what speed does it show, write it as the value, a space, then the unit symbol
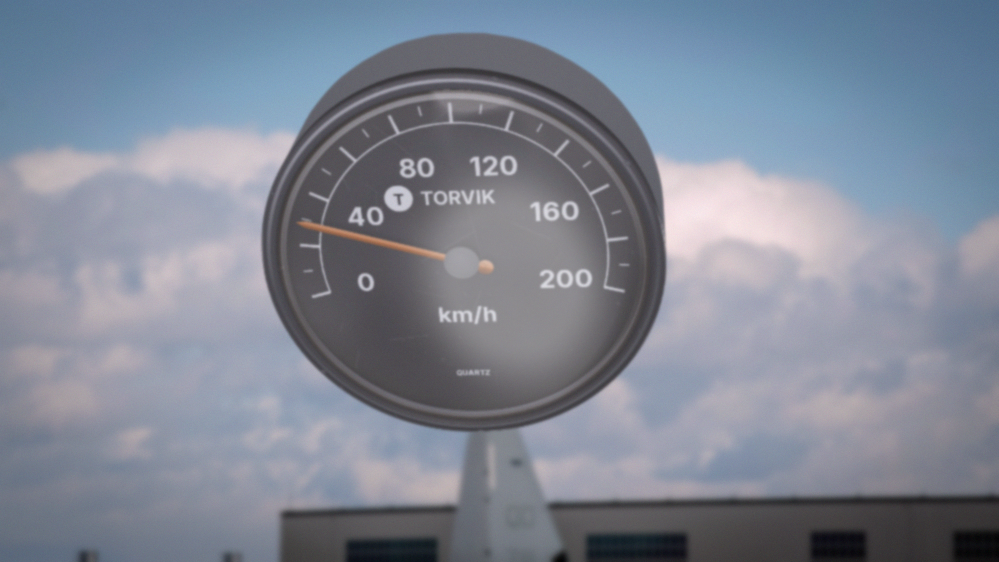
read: 30 km/h
